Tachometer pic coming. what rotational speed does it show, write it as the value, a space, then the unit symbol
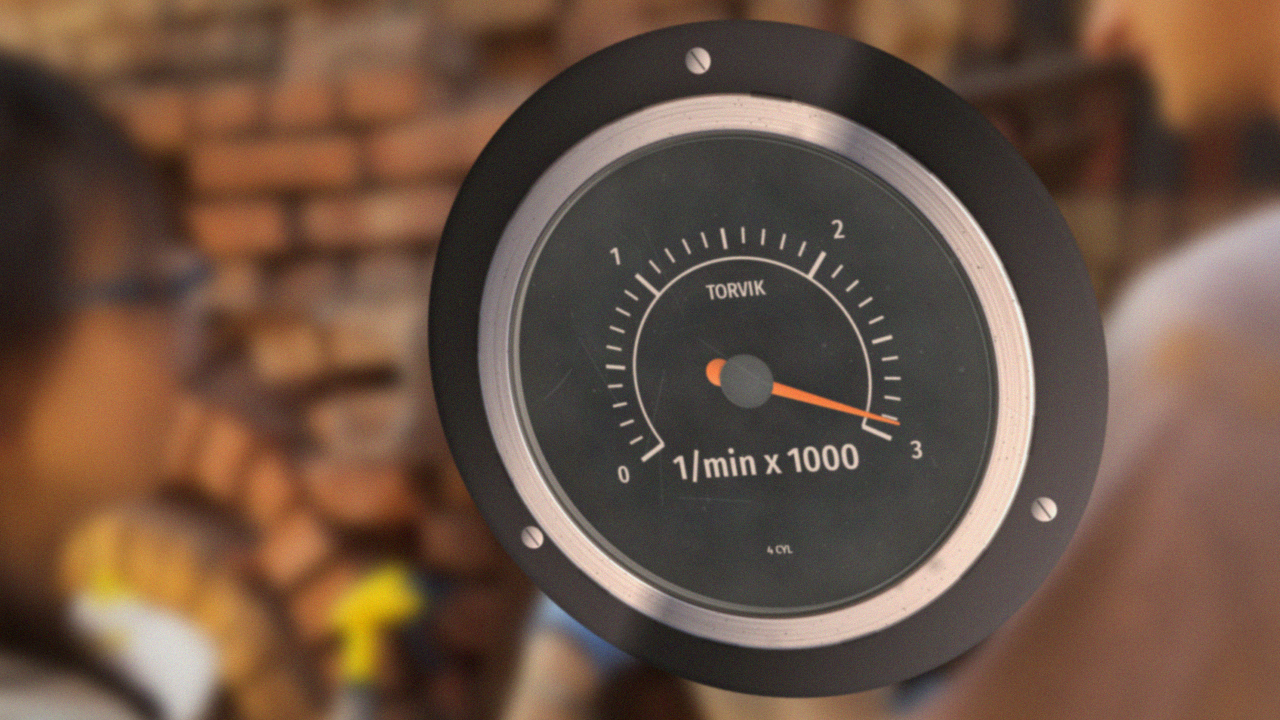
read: 2900 rpm
